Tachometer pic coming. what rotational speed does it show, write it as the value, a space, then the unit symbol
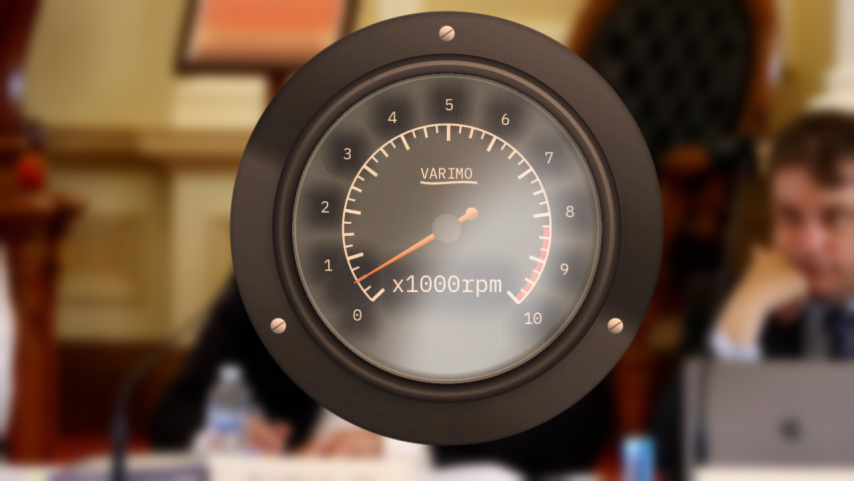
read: 500 rpm
